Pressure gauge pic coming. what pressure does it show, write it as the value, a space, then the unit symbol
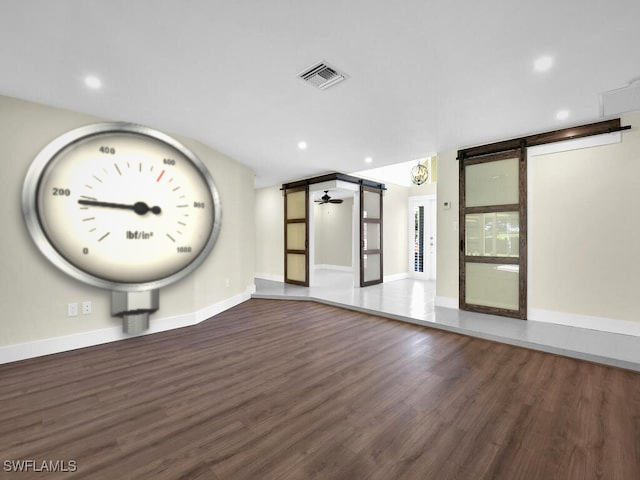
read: 175 psi
